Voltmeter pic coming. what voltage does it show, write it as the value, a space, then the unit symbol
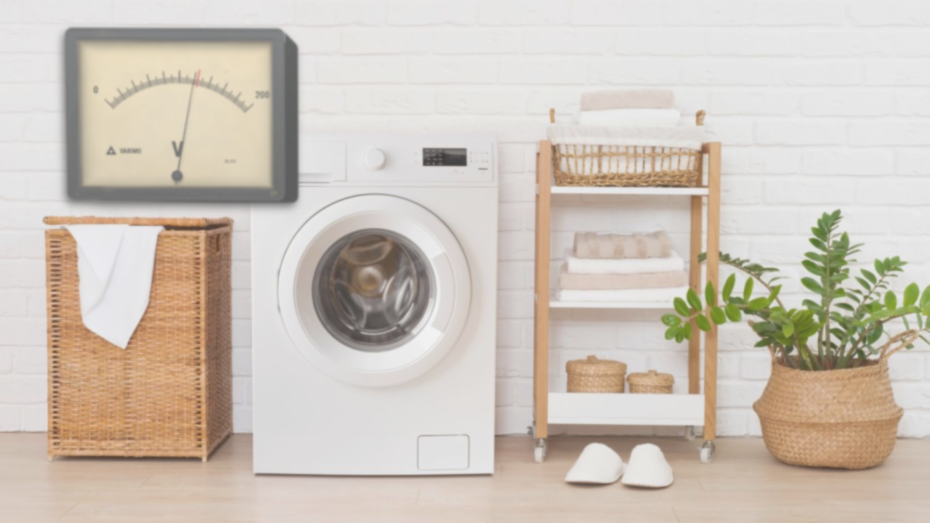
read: 120 V
